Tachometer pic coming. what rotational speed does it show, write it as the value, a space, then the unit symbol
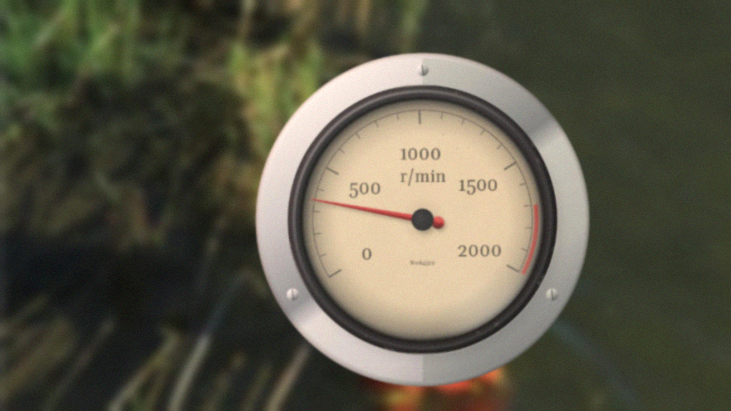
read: 350 rpm
